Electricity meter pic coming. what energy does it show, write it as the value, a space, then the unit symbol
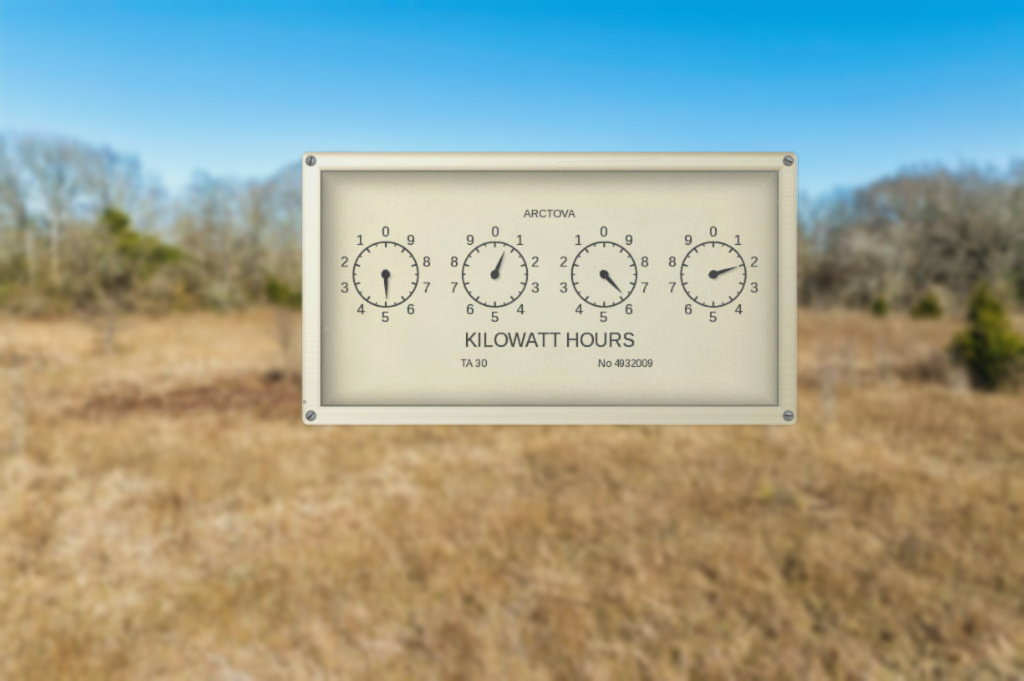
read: 5062 kWh
